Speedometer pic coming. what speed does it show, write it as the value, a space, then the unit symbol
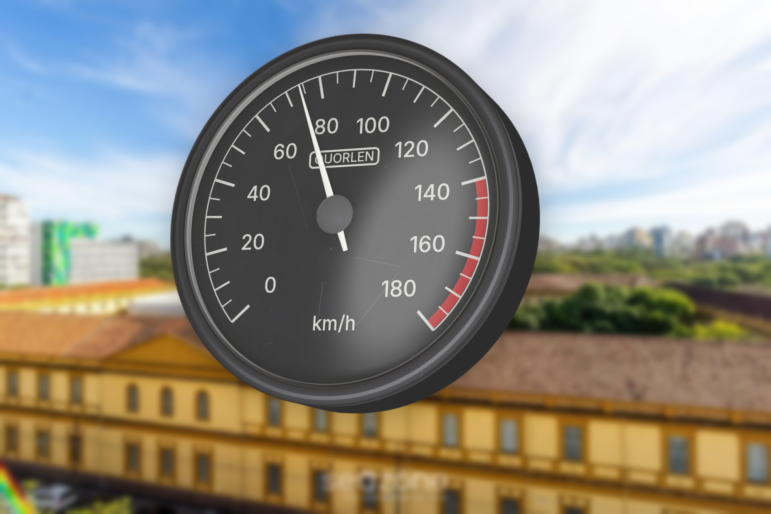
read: 75 km/h
